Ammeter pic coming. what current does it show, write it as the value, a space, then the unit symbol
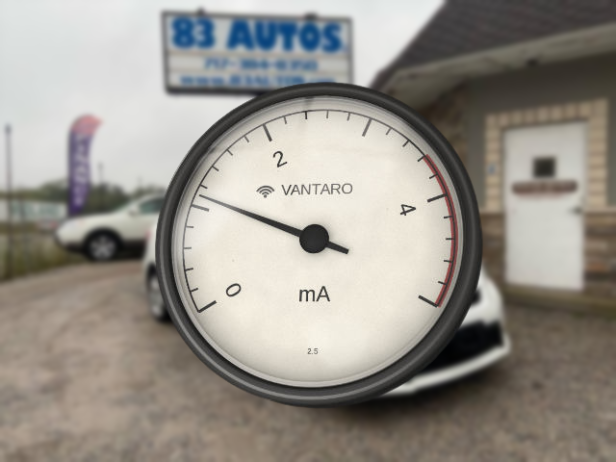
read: 1.1 mA
